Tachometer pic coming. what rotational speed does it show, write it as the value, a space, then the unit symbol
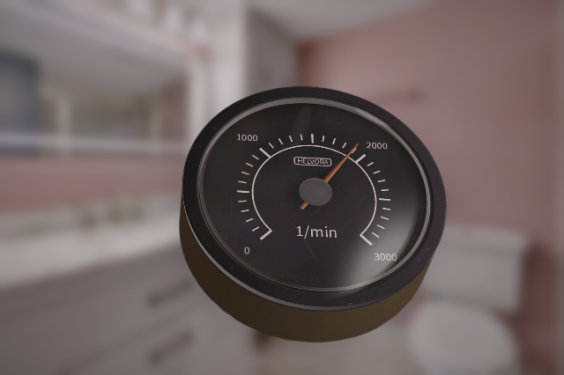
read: 1900 rpm
